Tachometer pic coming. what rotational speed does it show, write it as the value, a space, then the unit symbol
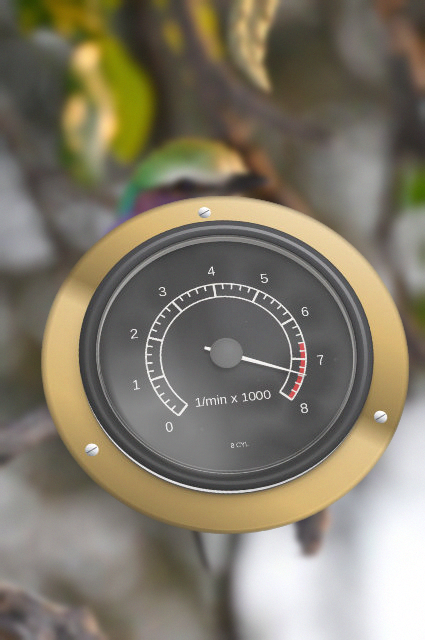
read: 7400 rpm
